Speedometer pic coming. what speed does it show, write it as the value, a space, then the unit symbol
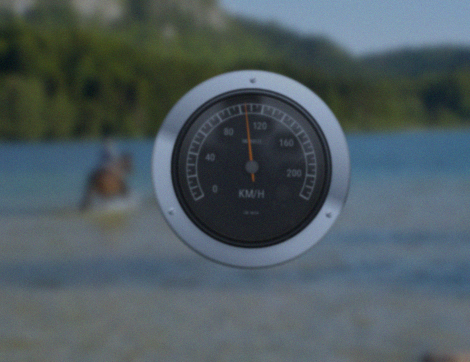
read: 105 km/h
